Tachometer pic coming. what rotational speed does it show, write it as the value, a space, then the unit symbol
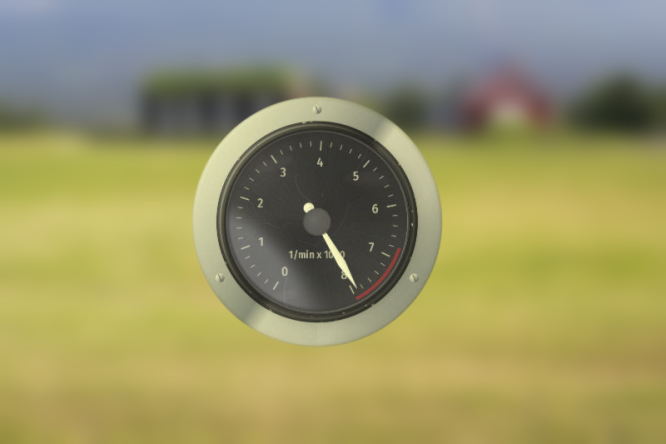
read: 7900 rpm
